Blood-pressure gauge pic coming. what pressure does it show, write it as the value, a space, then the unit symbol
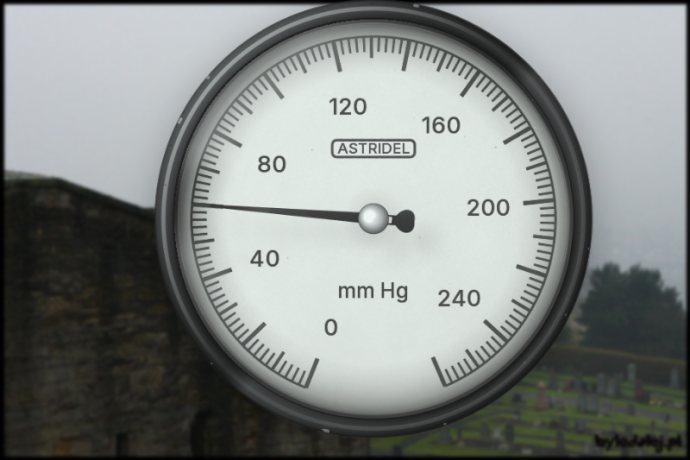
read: 60 mmHg
